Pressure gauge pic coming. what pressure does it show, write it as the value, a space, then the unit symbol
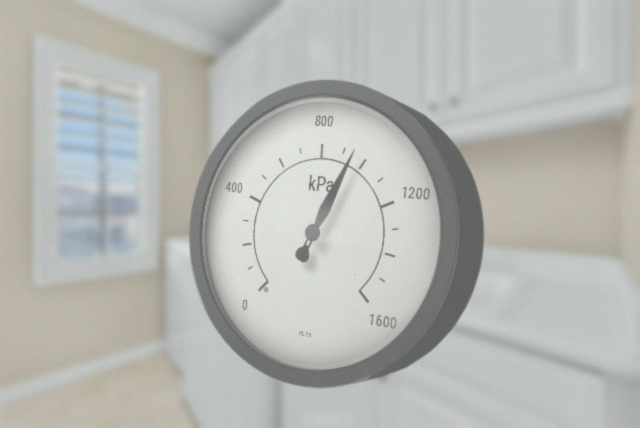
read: 950 kPa
